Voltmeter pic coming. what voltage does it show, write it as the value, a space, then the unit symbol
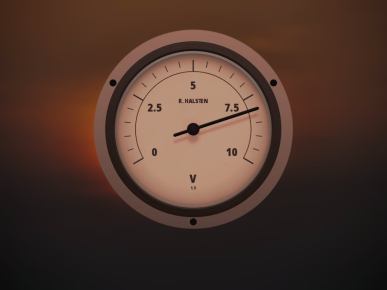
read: 8 V
